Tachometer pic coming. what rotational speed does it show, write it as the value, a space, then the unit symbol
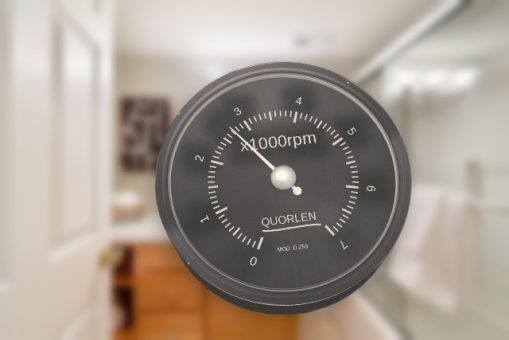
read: 2700 rpm
